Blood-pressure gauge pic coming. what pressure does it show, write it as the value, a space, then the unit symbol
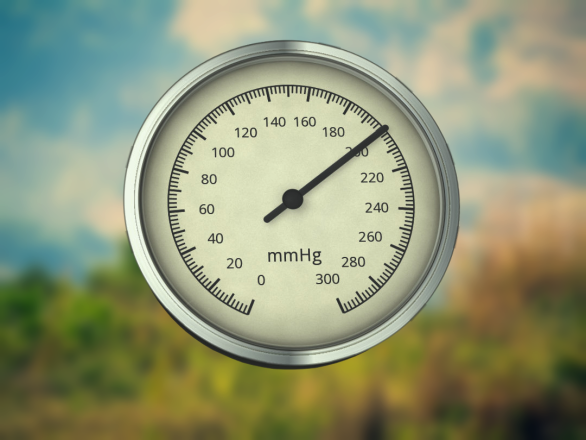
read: 200 mmHg
